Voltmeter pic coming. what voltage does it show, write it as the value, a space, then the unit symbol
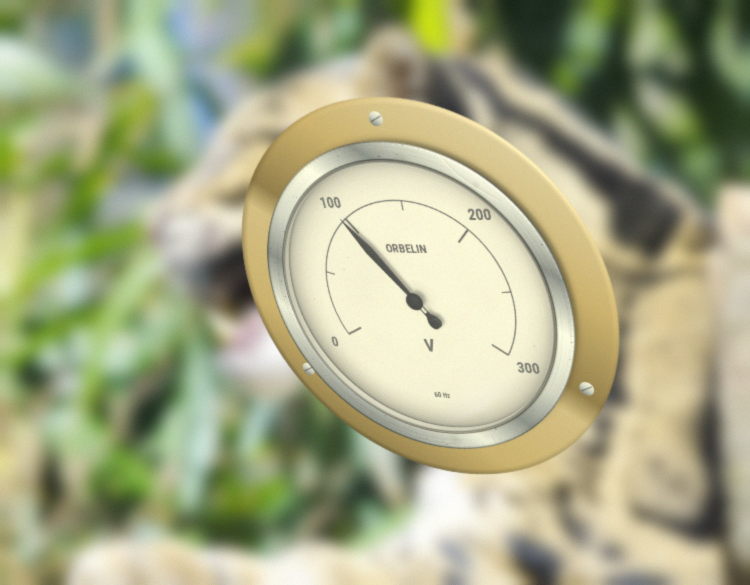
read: 100 V
